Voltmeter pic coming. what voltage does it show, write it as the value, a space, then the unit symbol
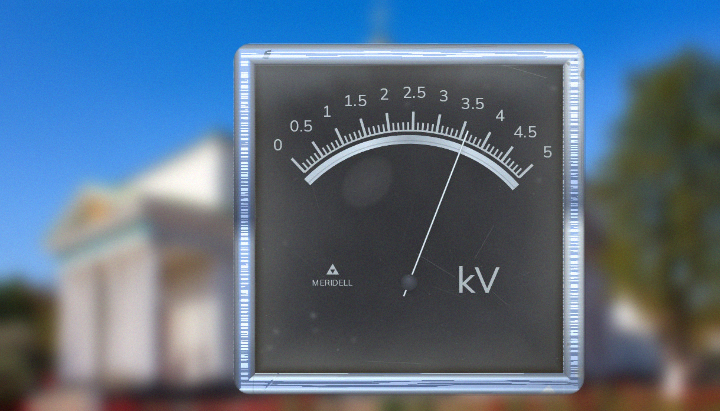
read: 3.6 kV
